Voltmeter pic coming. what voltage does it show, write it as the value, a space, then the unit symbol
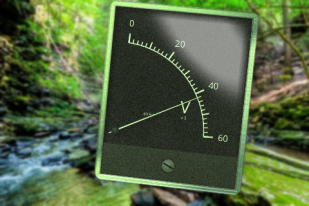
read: 42 V
